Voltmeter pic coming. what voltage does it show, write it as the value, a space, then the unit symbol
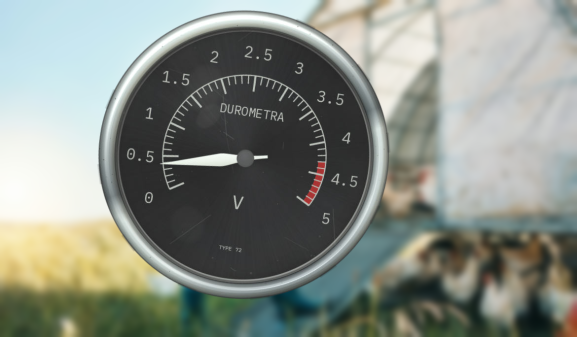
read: 0.4 V
